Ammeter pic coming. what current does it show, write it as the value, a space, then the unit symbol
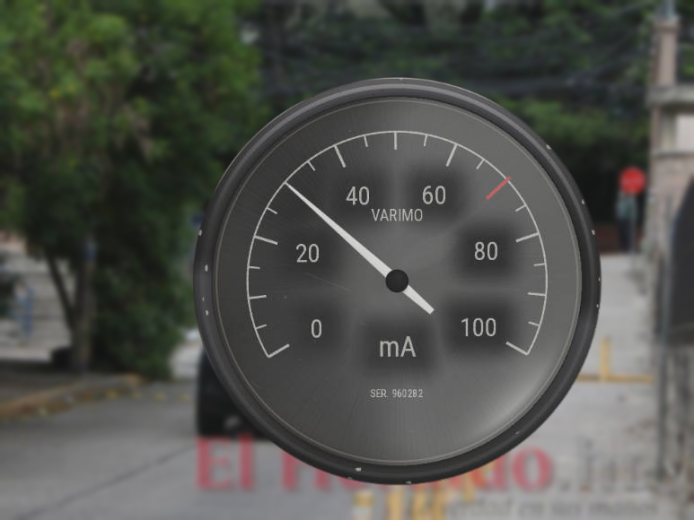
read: 30 mA
